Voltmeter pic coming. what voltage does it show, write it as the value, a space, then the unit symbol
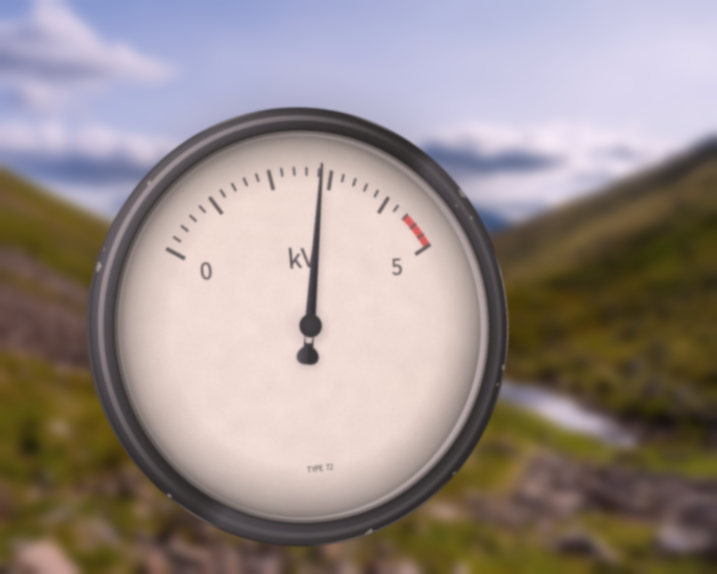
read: 2.8 kV
